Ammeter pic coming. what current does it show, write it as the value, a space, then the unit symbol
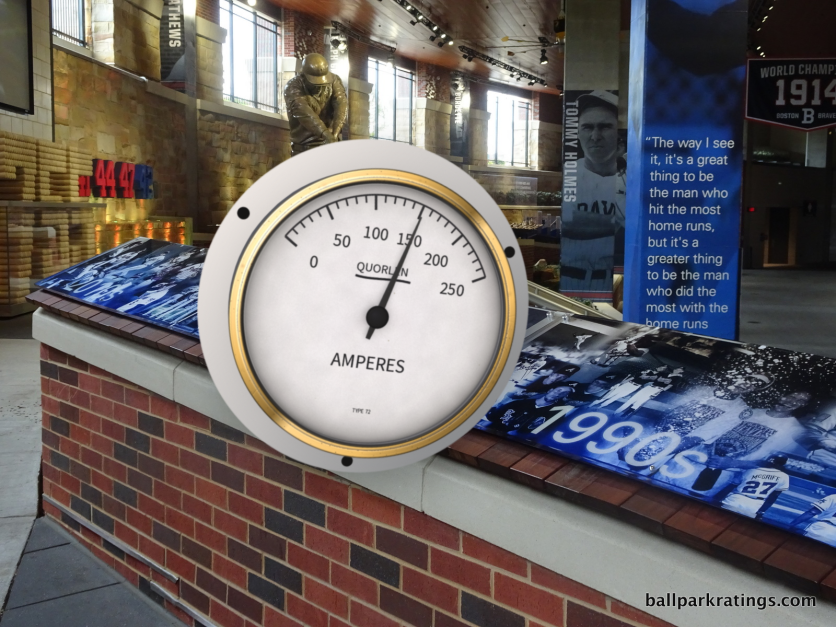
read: 150 A
